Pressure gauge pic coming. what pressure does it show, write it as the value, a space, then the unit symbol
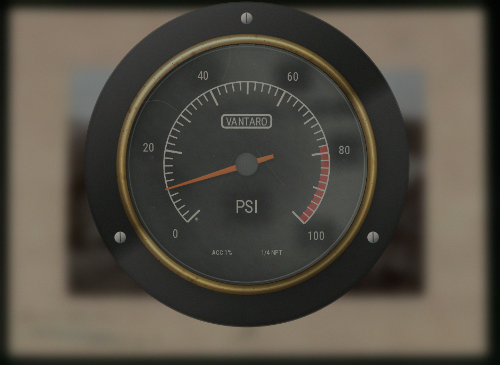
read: 10 psi
